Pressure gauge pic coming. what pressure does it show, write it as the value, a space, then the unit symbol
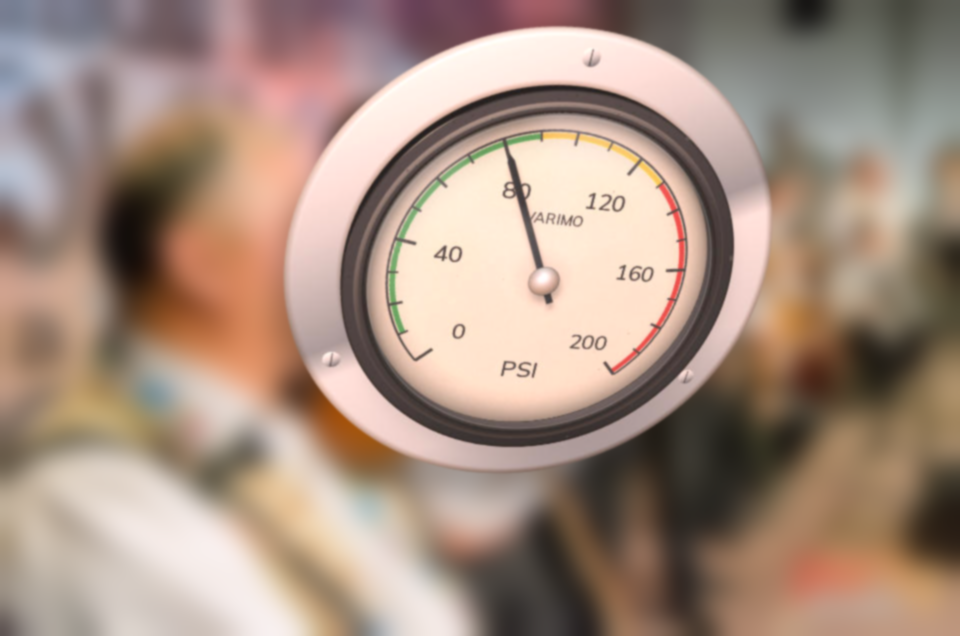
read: 80 psi
